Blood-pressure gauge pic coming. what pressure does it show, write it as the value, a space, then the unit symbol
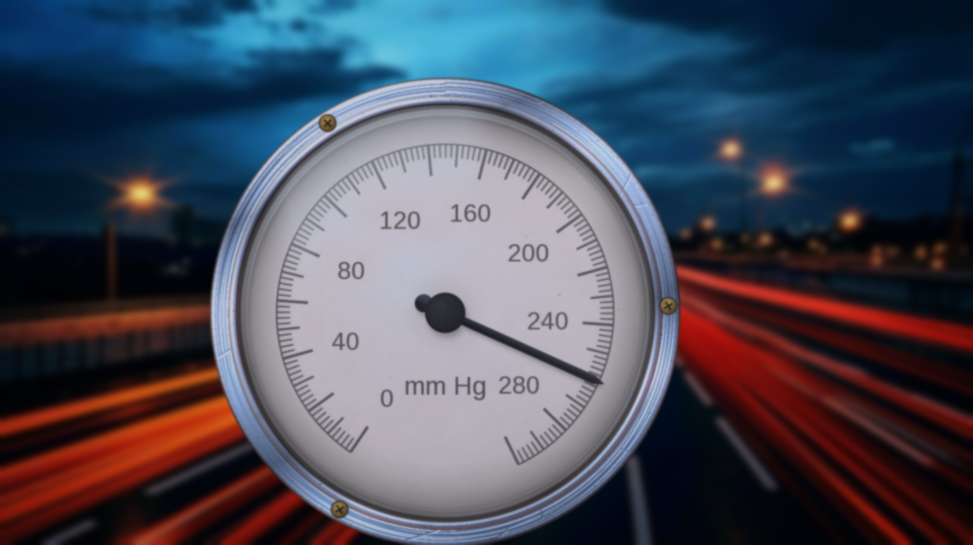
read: 260 mmHg
